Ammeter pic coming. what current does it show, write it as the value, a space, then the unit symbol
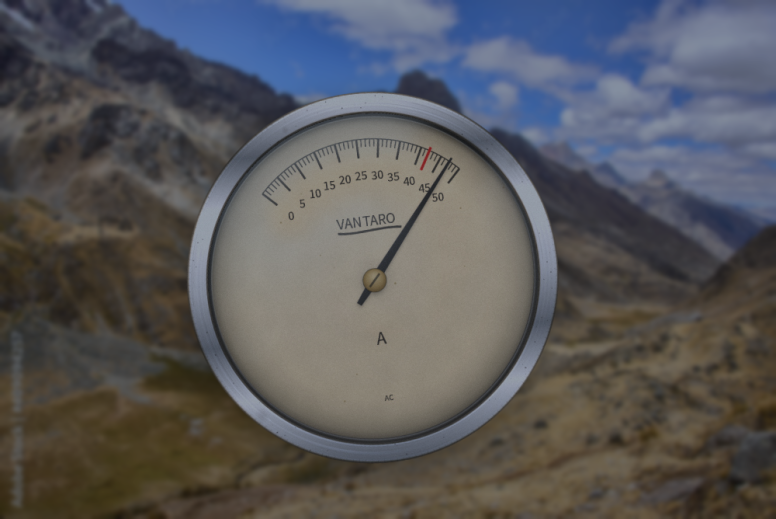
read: 47 A
